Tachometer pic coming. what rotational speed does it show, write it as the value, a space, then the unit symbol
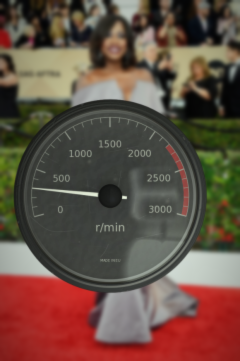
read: 300 rpm
